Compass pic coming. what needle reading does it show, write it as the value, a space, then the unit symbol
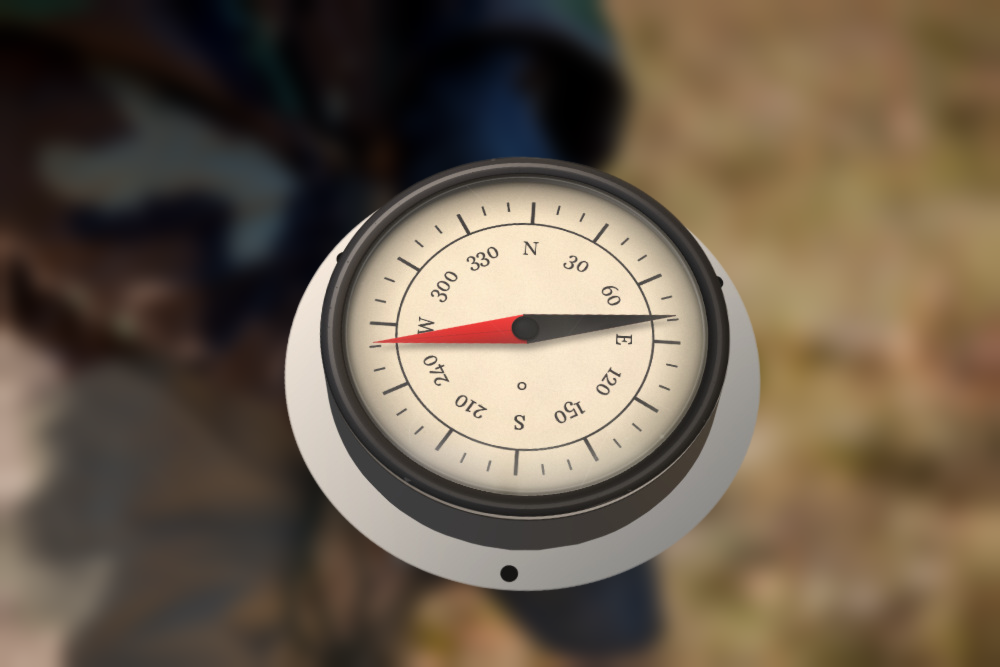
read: 260 °
